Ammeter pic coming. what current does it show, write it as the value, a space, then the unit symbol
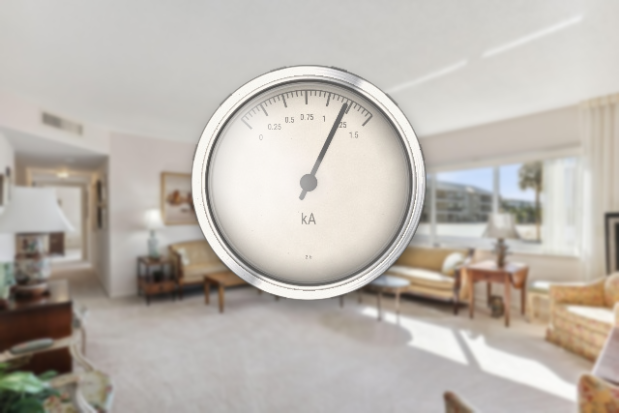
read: 1.2 kA
